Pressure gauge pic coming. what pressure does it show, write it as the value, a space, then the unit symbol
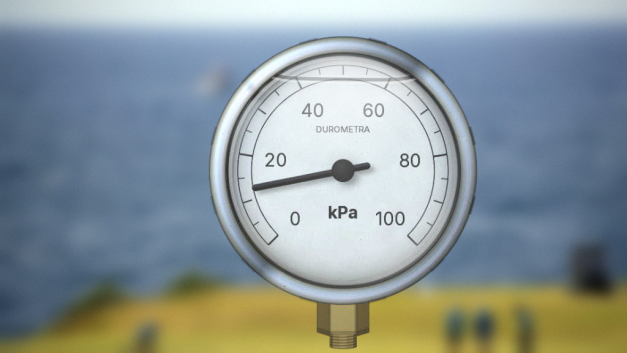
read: 12.5 kPa
